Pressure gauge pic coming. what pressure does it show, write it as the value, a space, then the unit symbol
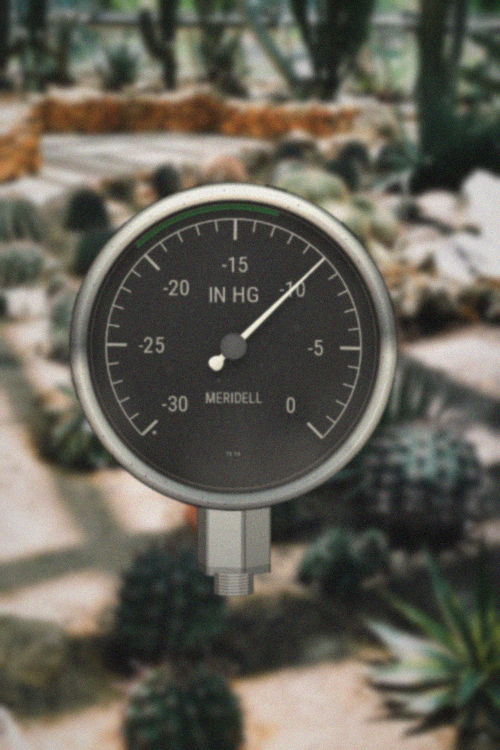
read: -10 inHg
